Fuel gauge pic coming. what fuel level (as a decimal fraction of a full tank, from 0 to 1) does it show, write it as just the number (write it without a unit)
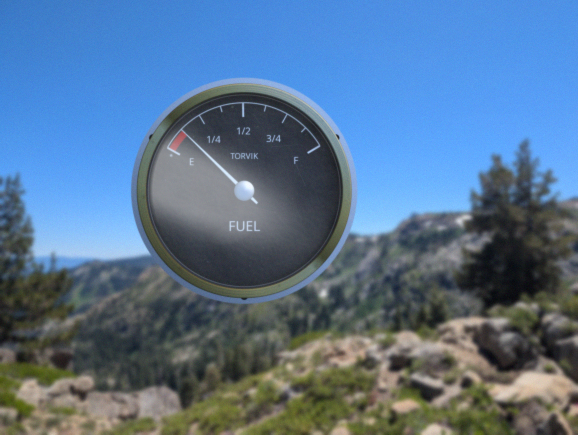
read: 0.125
